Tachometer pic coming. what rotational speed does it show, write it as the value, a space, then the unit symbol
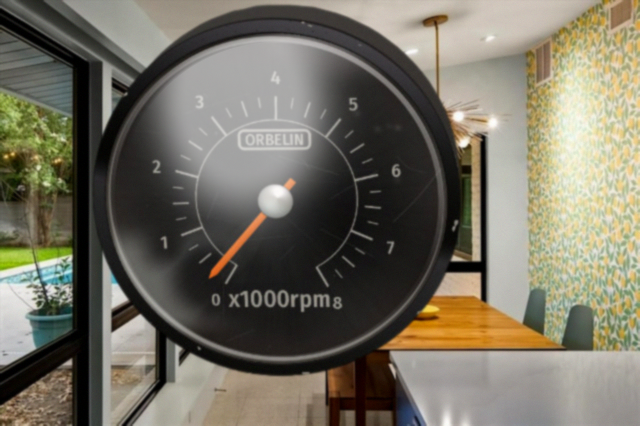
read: 250 rpm
